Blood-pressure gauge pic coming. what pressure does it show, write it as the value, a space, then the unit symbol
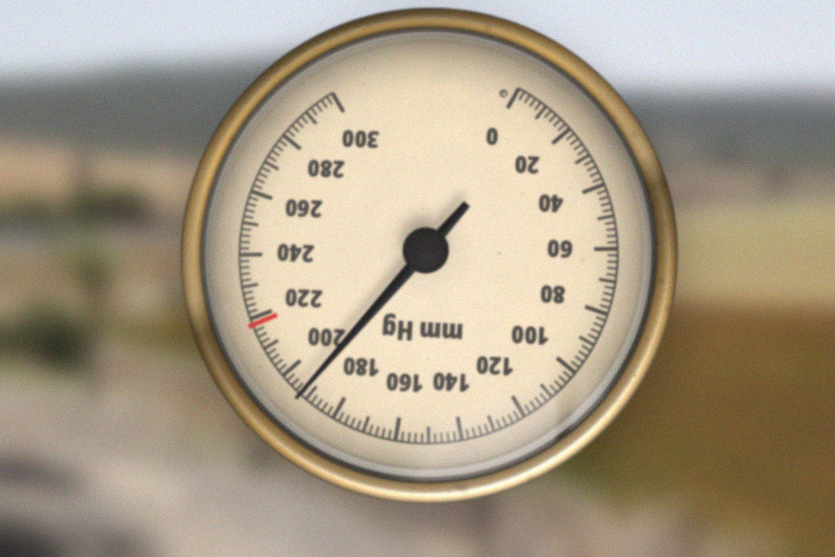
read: 192 mmHg
